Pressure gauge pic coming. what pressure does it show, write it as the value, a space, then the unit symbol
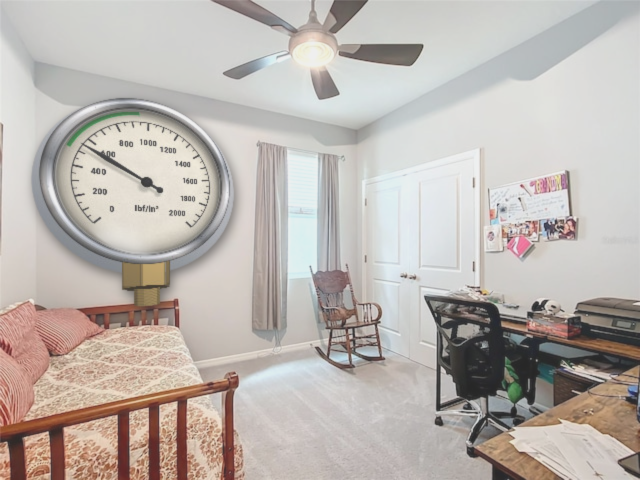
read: 550 psi
